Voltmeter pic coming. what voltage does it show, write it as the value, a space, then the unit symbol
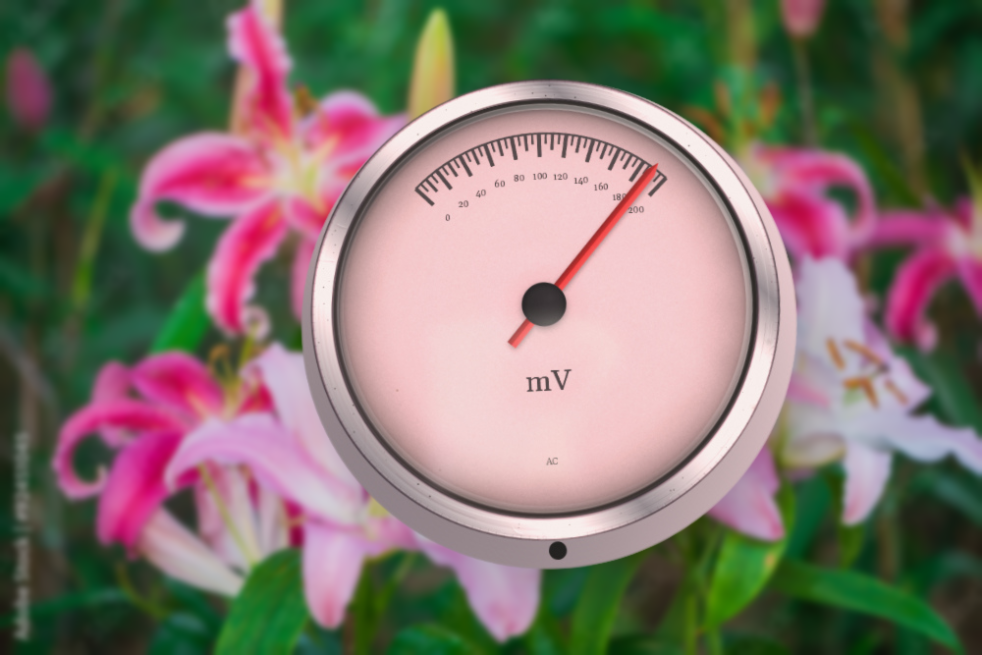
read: 190 mV
